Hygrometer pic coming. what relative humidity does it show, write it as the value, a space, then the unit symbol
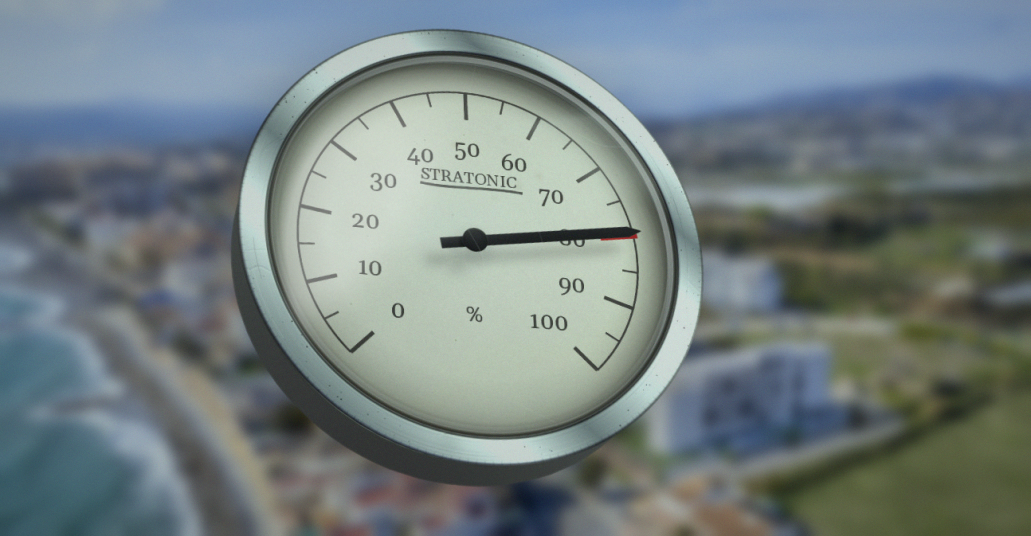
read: 80 %
